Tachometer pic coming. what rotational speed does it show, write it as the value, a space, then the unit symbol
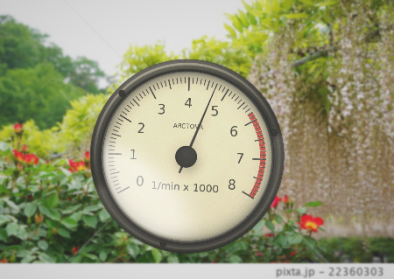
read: 4700 rpm
